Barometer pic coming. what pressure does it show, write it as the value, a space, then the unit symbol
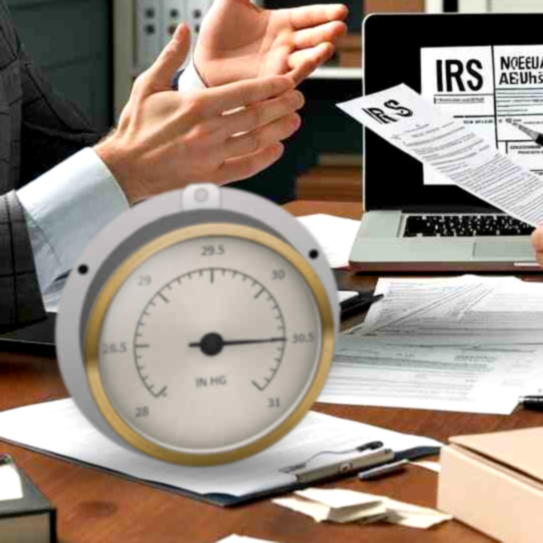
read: 30.5 inHg
